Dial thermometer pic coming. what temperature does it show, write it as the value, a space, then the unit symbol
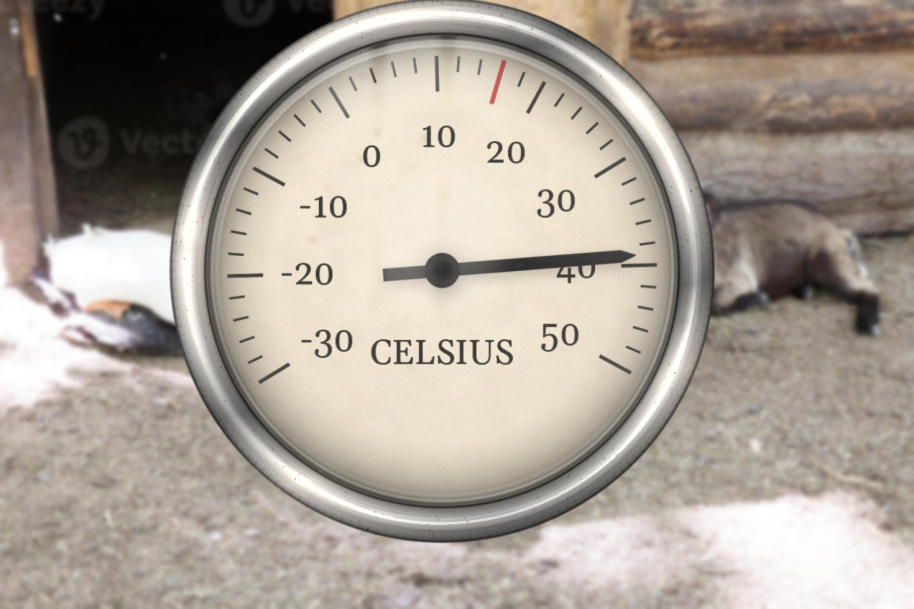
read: 39 °C
